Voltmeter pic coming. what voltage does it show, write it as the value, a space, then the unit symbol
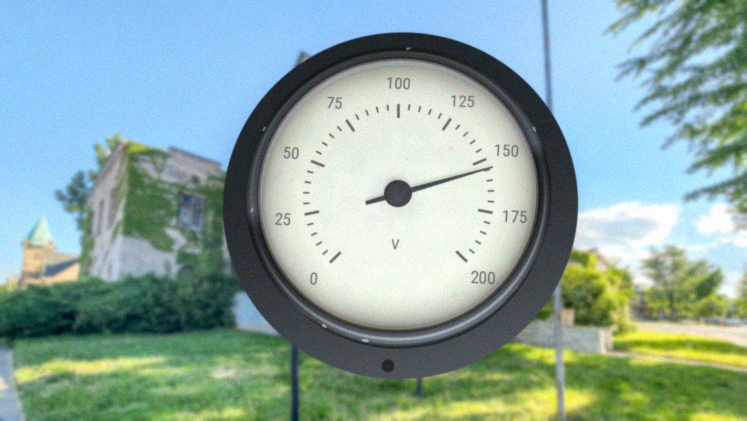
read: 155 V
